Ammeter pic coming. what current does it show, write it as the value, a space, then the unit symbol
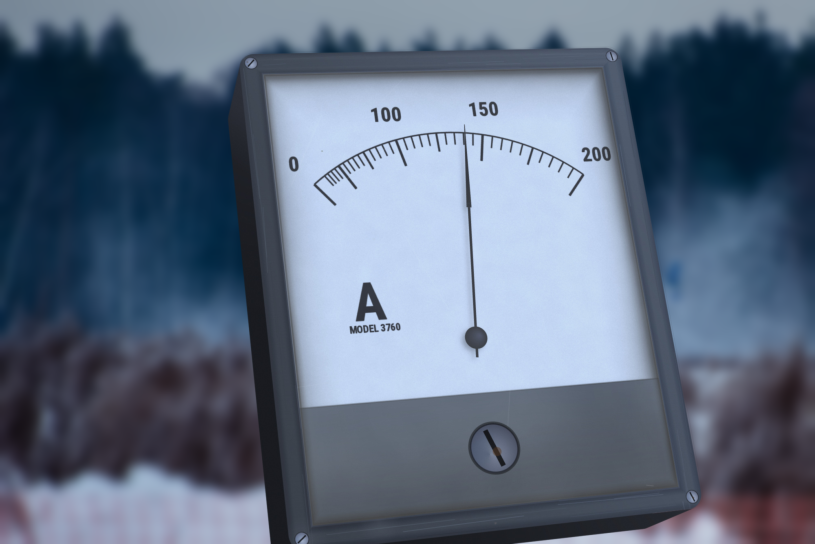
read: 140 A
